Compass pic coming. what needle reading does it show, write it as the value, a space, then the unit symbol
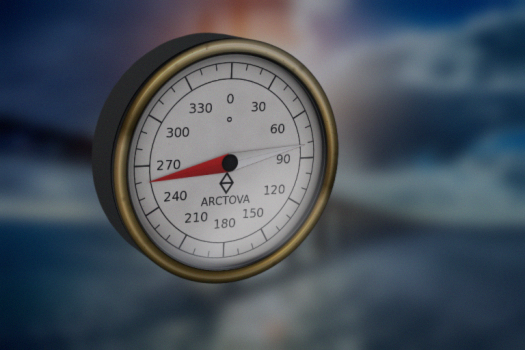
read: 260 °
